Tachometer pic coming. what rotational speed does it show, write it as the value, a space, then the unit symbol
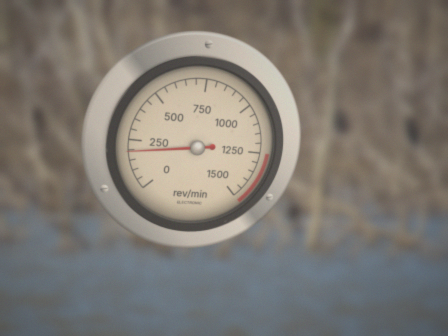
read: 200 rpm
